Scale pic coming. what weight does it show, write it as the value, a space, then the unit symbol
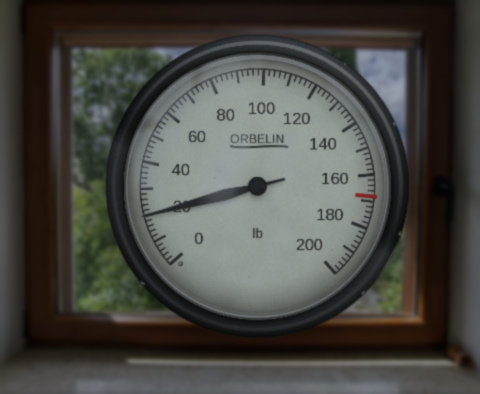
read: 20 lb
